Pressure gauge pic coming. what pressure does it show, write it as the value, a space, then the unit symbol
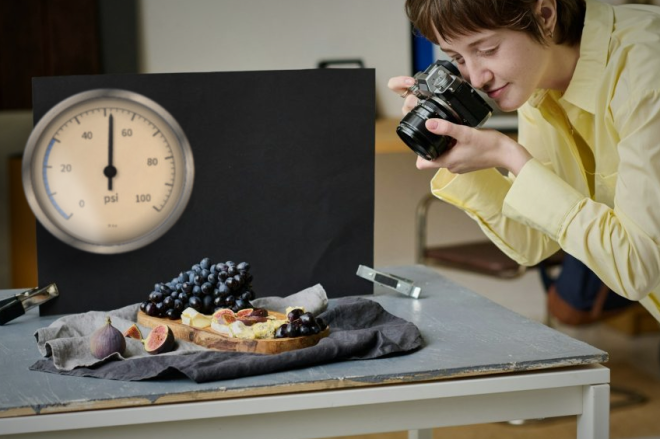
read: 52 psi
